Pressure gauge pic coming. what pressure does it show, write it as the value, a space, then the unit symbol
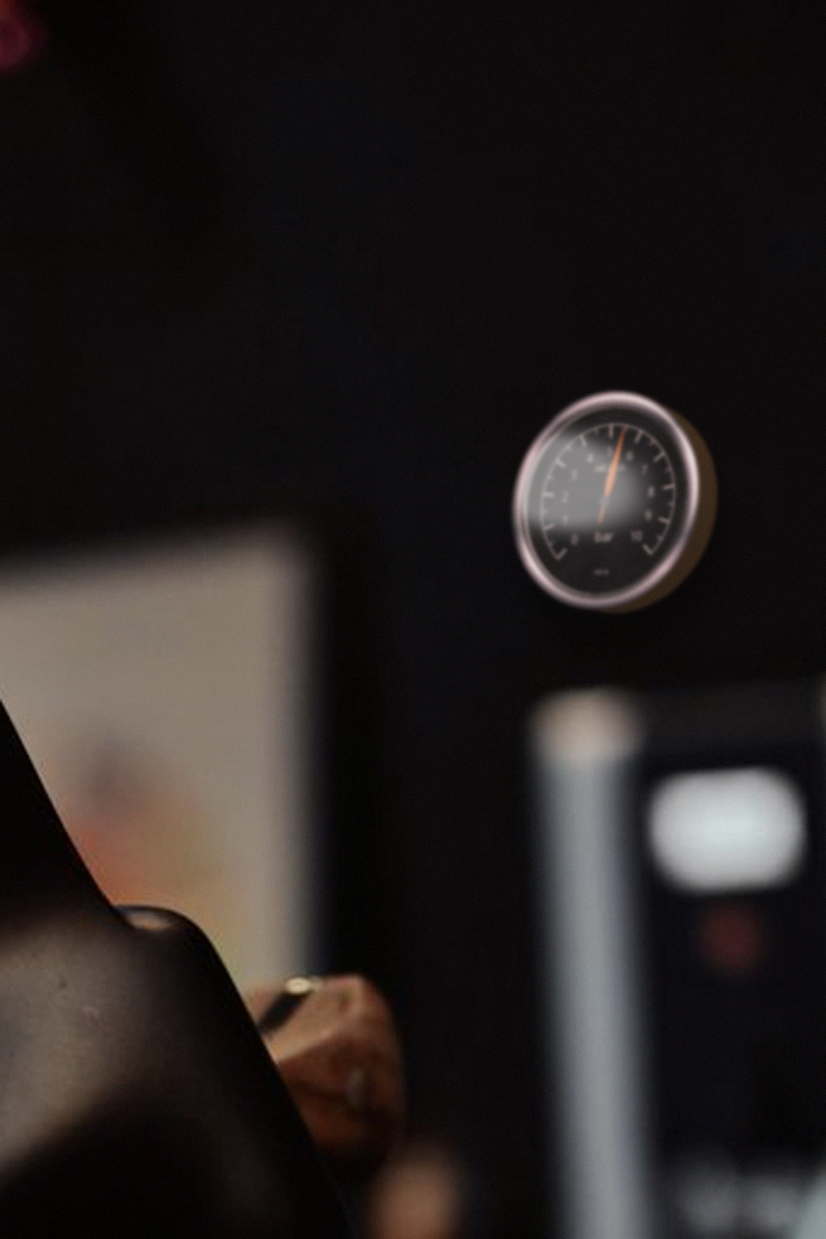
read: 5.5 bar
